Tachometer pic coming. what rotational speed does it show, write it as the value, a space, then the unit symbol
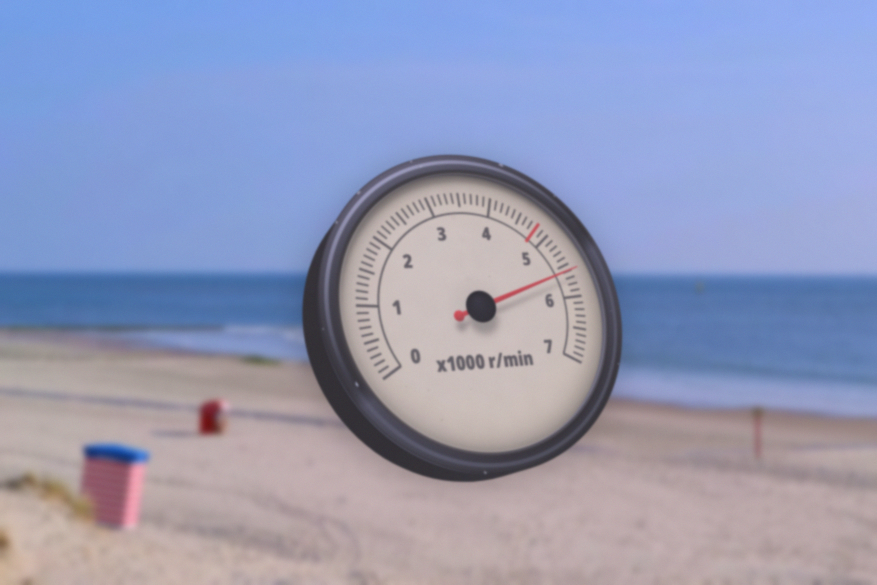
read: 5600 rpm
